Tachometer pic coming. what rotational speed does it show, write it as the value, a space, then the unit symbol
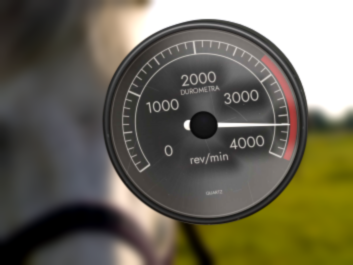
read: 3600 rpm
